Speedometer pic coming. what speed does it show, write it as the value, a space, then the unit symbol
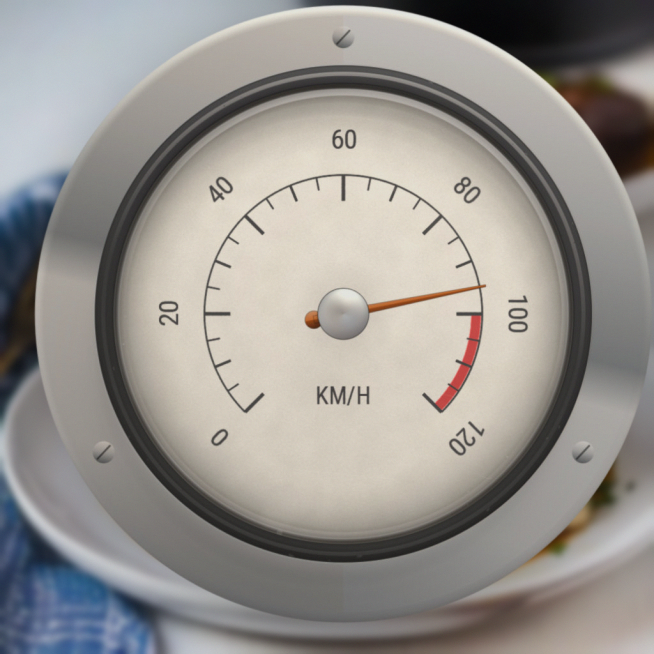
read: 95 km/h
